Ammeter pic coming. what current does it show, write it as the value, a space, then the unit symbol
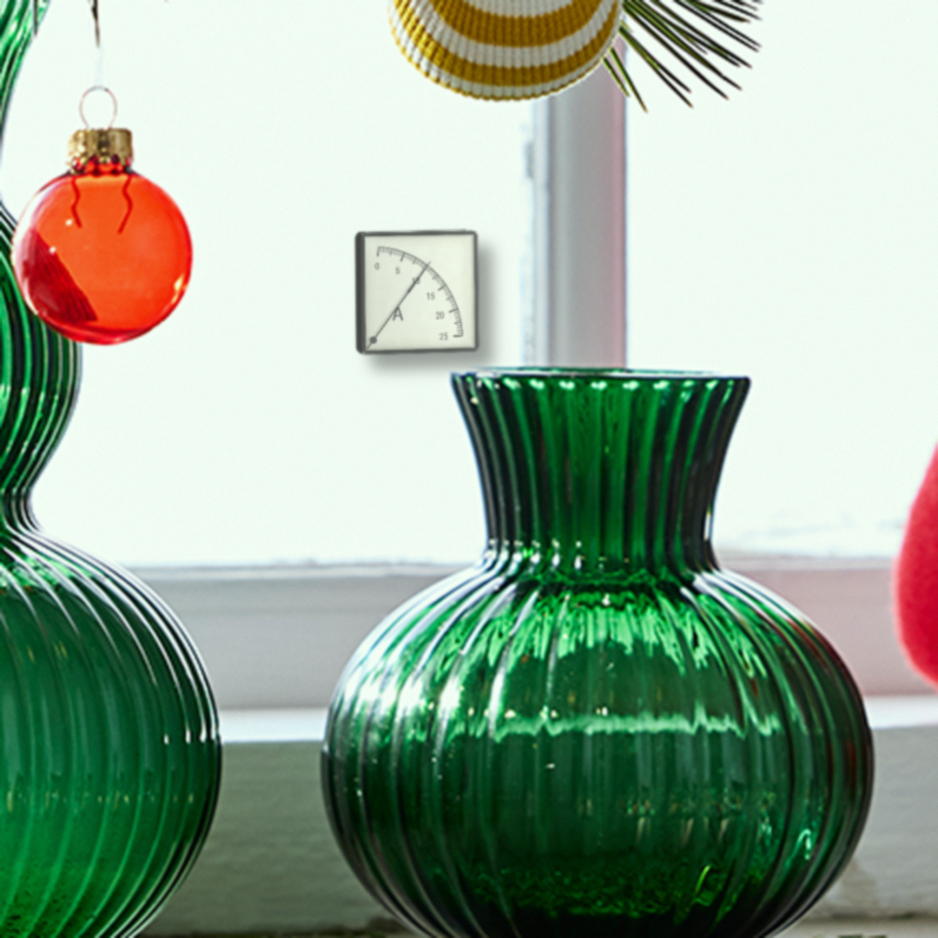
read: 10 A
